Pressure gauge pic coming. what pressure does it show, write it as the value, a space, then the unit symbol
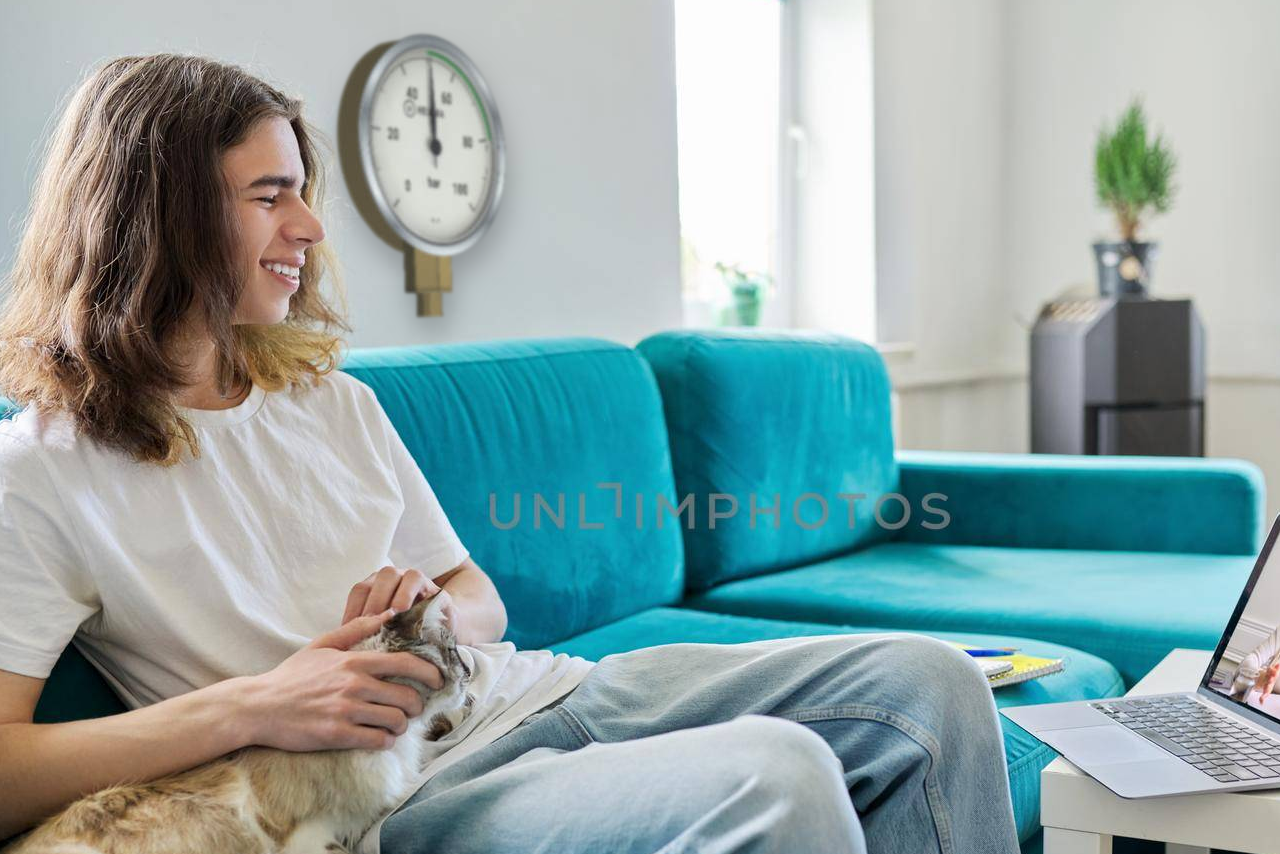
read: 50 bar
